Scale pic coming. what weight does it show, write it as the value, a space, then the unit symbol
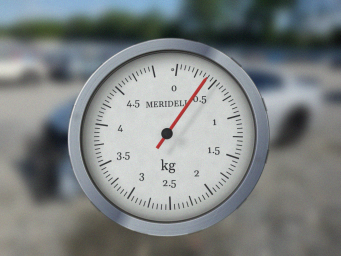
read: 0.4 kg
